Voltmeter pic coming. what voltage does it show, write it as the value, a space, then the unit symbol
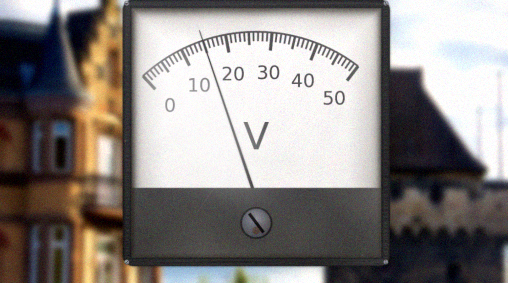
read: 15 V
